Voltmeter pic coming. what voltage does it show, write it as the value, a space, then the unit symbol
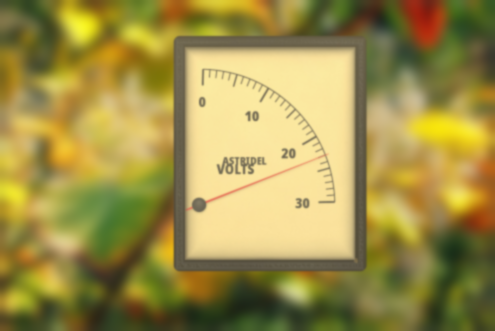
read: 23 V
